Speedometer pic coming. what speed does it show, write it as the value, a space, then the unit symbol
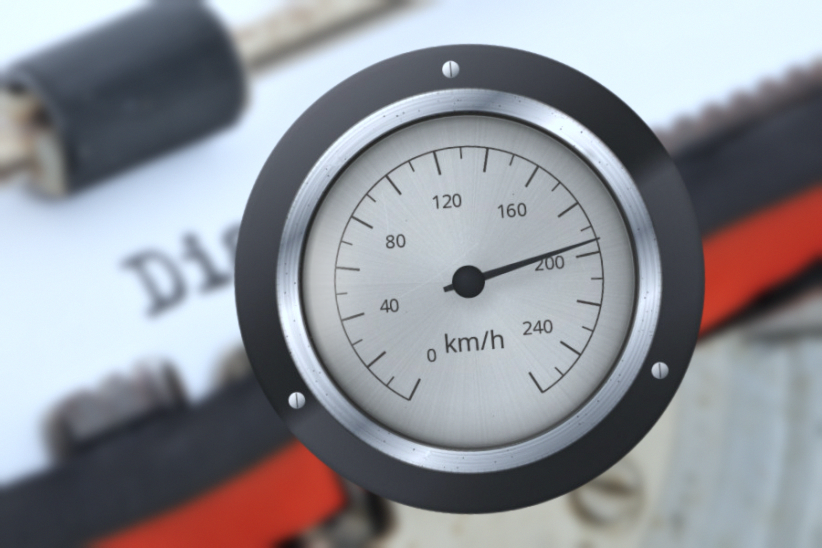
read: 195 km/h
